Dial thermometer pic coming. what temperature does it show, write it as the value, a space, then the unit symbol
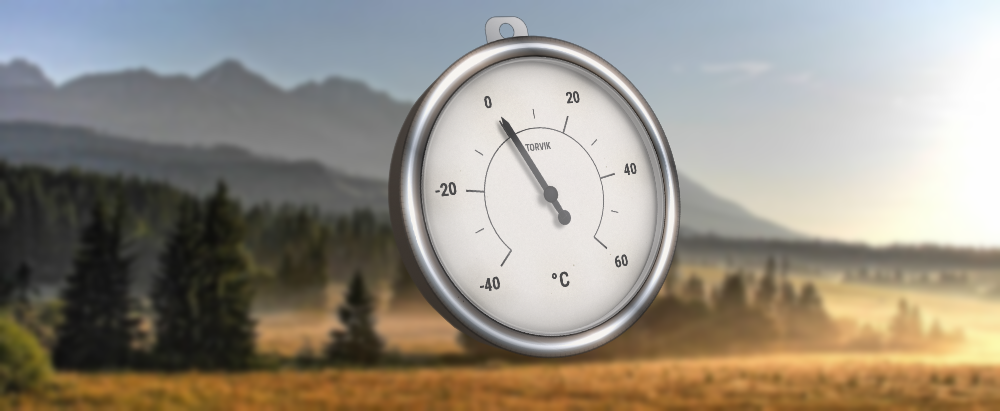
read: 0 °C
